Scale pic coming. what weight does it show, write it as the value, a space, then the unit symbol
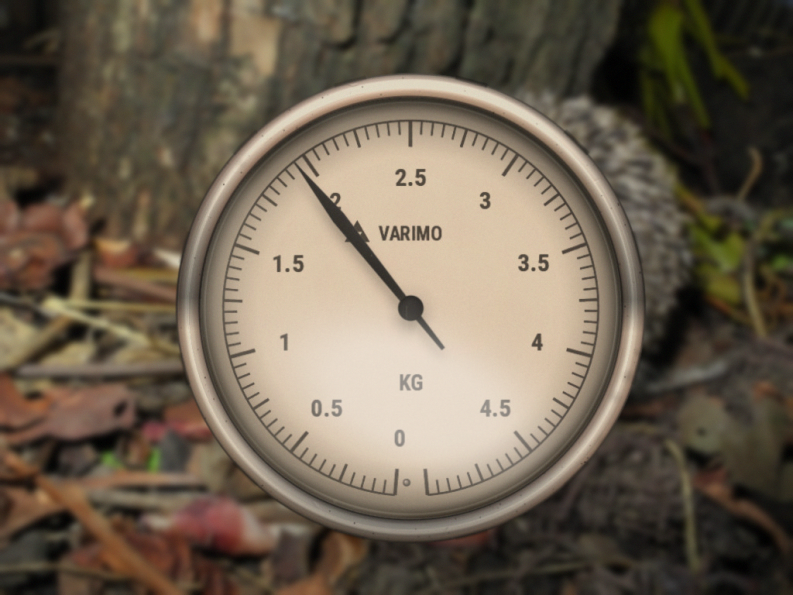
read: 1.95 kg
